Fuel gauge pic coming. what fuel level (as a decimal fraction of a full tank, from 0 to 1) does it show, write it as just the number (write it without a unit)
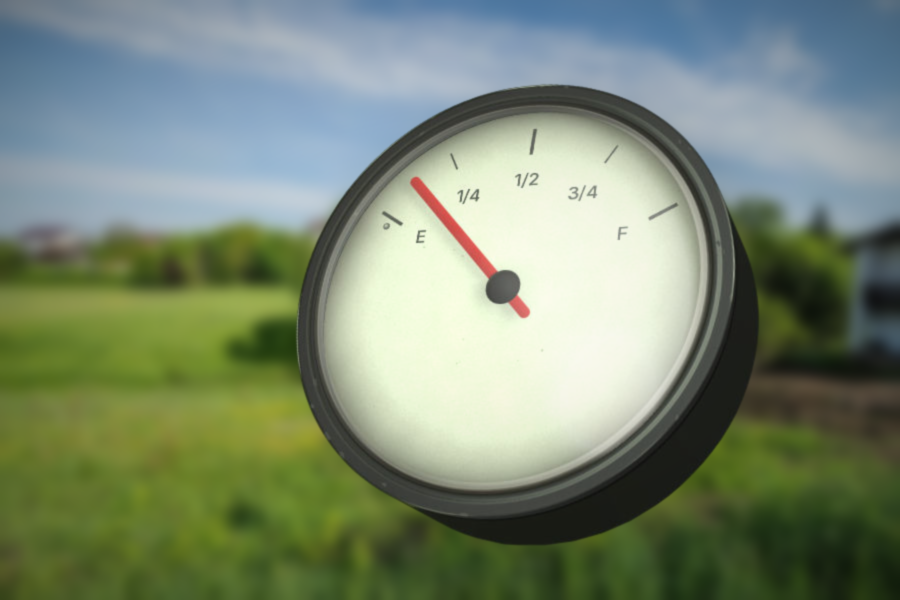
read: 0.125
